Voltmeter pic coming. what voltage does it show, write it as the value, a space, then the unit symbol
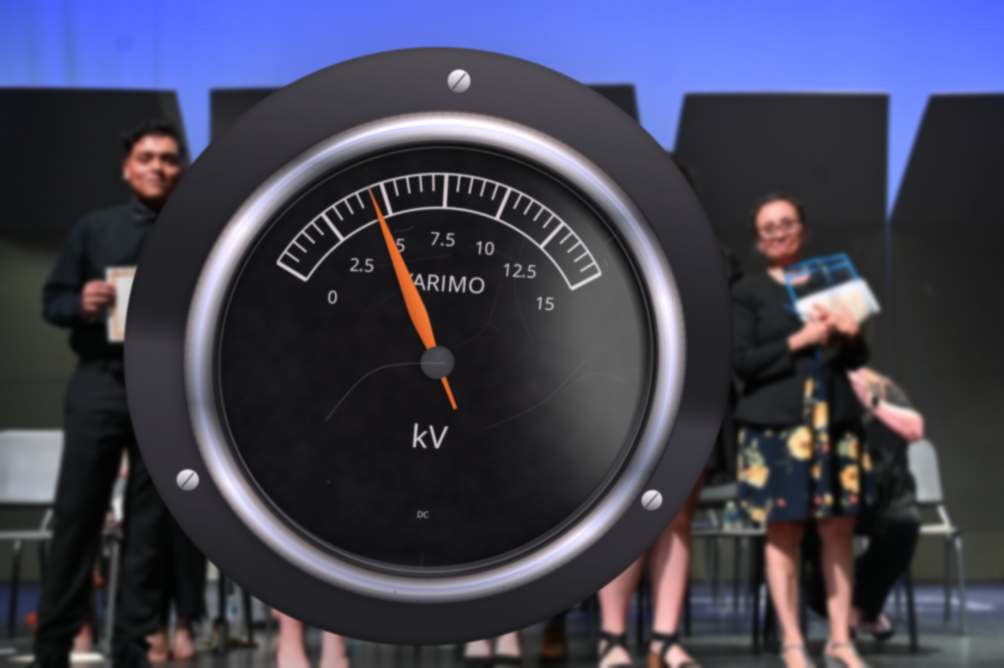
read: 4.5 kV
